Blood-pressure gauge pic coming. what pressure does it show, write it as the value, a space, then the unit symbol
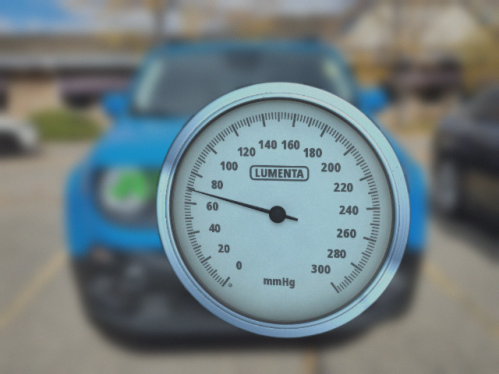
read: 70 mmHg
